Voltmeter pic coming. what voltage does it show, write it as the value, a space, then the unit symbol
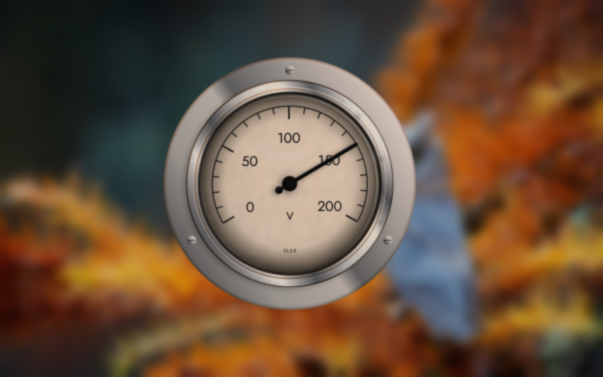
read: 150 V
